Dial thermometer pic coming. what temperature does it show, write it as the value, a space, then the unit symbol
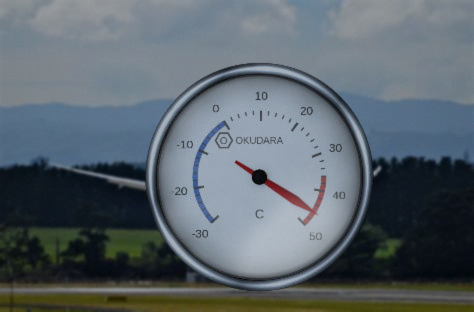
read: 46 °C
